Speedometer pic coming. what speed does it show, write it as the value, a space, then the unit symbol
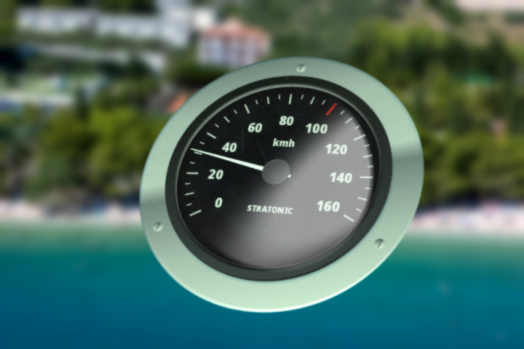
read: 30 km/h
